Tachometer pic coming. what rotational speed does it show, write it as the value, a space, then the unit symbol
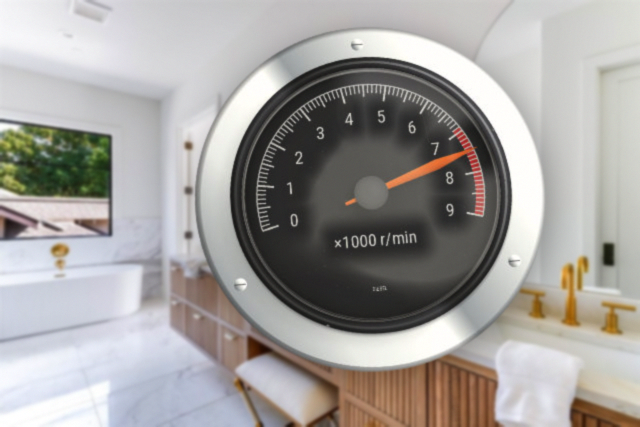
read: 7500 rpm
